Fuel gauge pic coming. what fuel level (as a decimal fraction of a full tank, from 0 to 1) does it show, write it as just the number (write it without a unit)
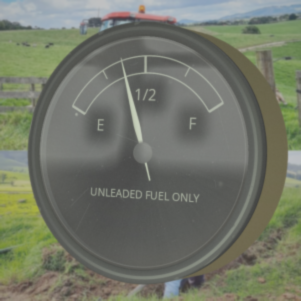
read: 0.375
